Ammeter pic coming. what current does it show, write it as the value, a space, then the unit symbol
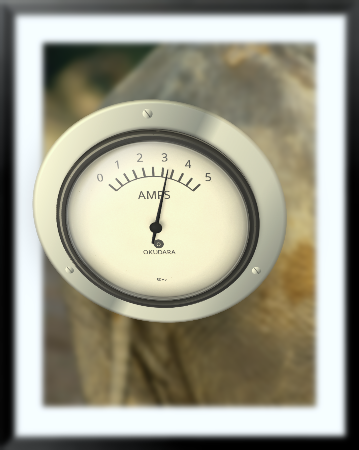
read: 3.25 A
